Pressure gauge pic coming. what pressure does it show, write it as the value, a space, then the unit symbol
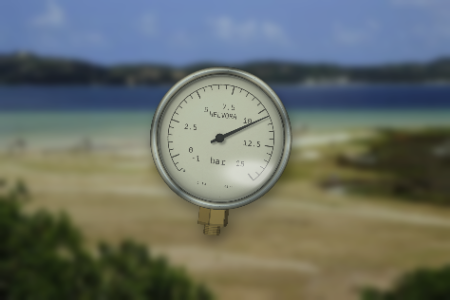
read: 10.5 bar
